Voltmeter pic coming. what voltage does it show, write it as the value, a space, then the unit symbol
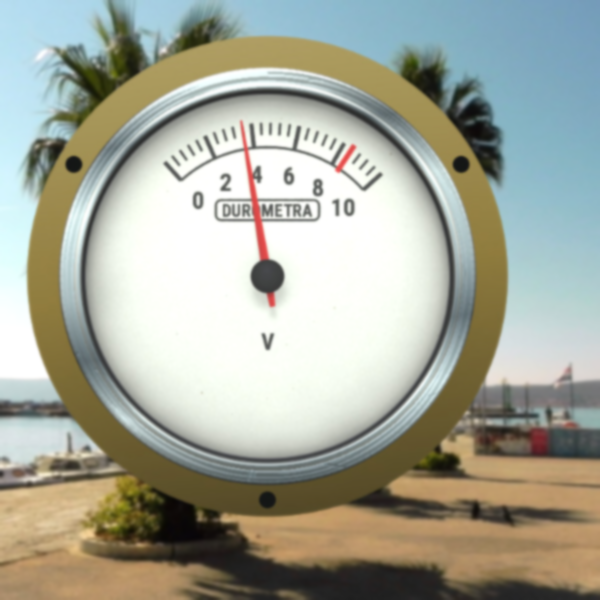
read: 3.6 V
